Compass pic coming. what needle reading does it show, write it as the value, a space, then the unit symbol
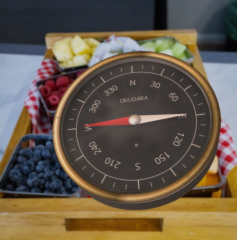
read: 270 °
